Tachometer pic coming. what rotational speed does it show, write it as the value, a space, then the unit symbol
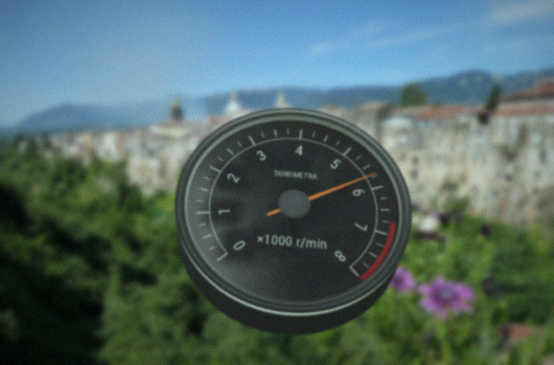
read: 5750 rpm
